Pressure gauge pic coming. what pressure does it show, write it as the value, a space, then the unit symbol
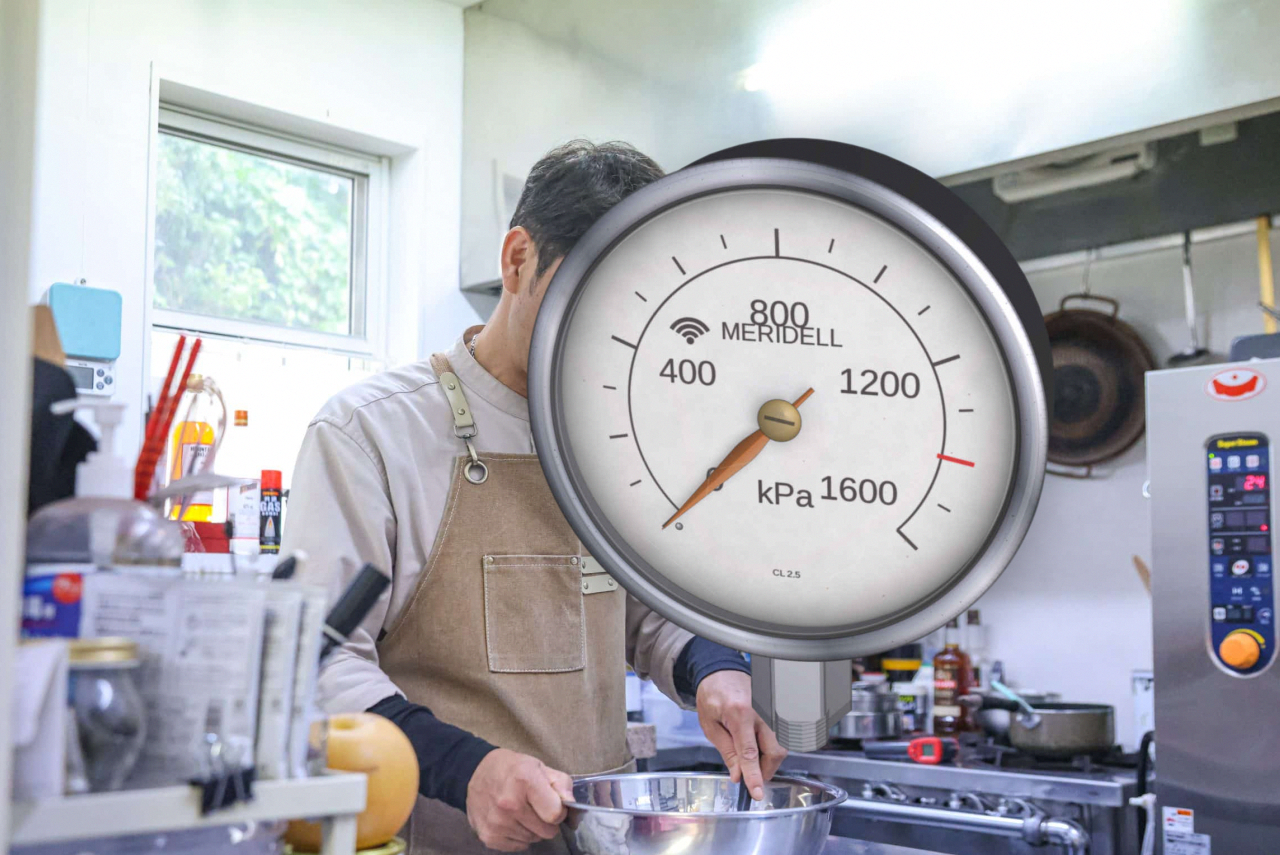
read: 0 kPa
